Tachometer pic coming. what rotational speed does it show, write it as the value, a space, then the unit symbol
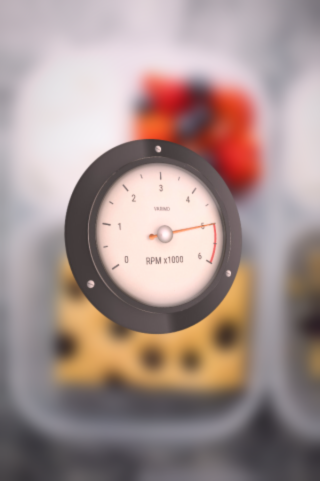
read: 5000 rpm
